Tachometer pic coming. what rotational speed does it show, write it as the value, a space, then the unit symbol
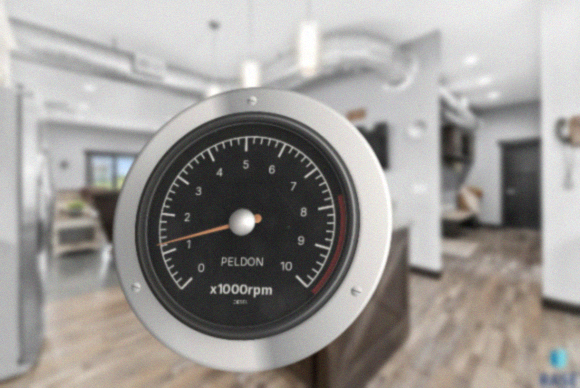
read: 1200 rpm
